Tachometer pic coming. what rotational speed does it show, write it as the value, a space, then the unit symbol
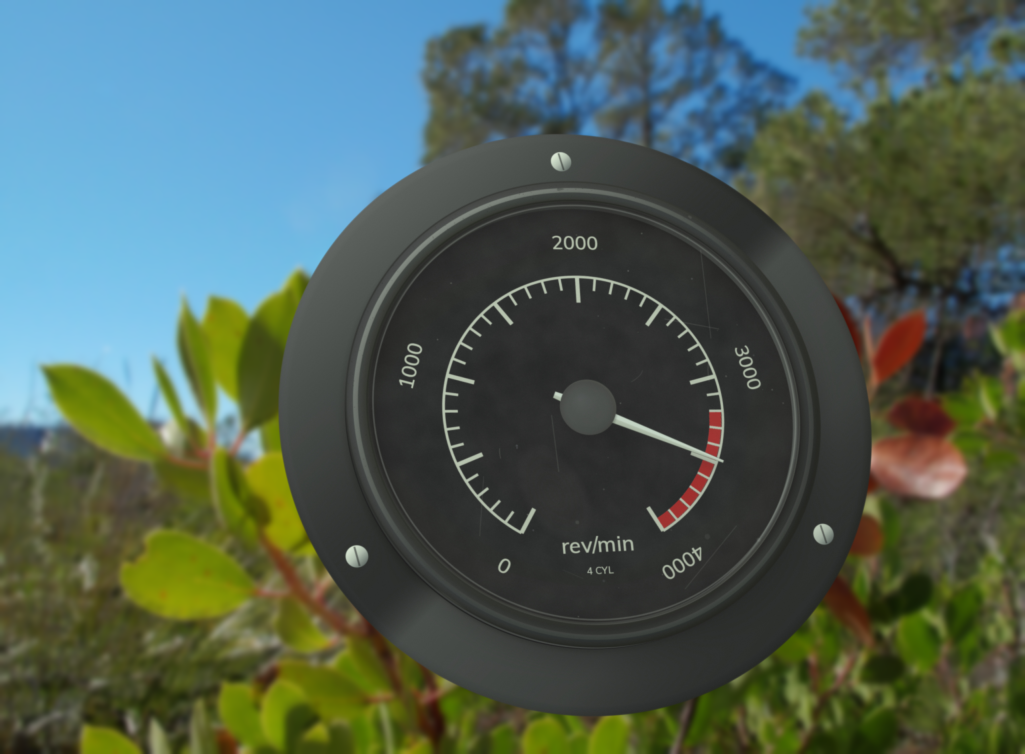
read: 3500 rpm
